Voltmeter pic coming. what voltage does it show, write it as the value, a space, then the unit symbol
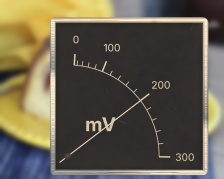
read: 200 mV
